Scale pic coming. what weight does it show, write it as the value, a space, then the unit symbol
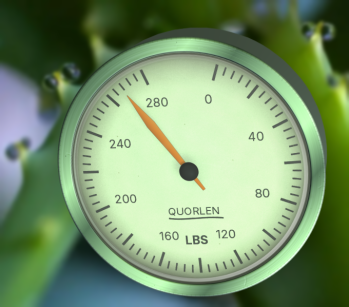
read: 268 lb
